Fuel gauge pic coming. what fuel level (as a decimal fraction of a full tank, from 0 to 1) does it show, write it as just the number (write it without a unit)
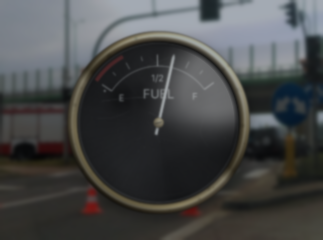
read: 0.625
